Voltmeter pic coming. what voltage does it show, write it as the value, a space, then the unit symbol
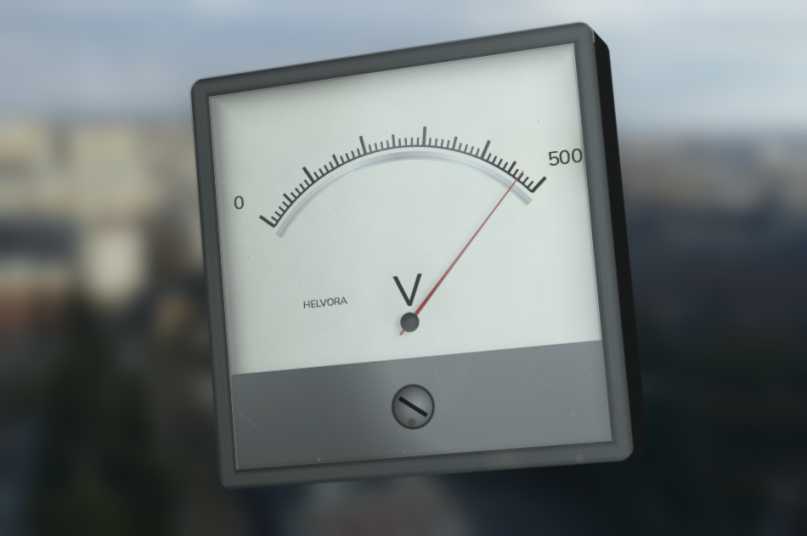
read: 470 V
